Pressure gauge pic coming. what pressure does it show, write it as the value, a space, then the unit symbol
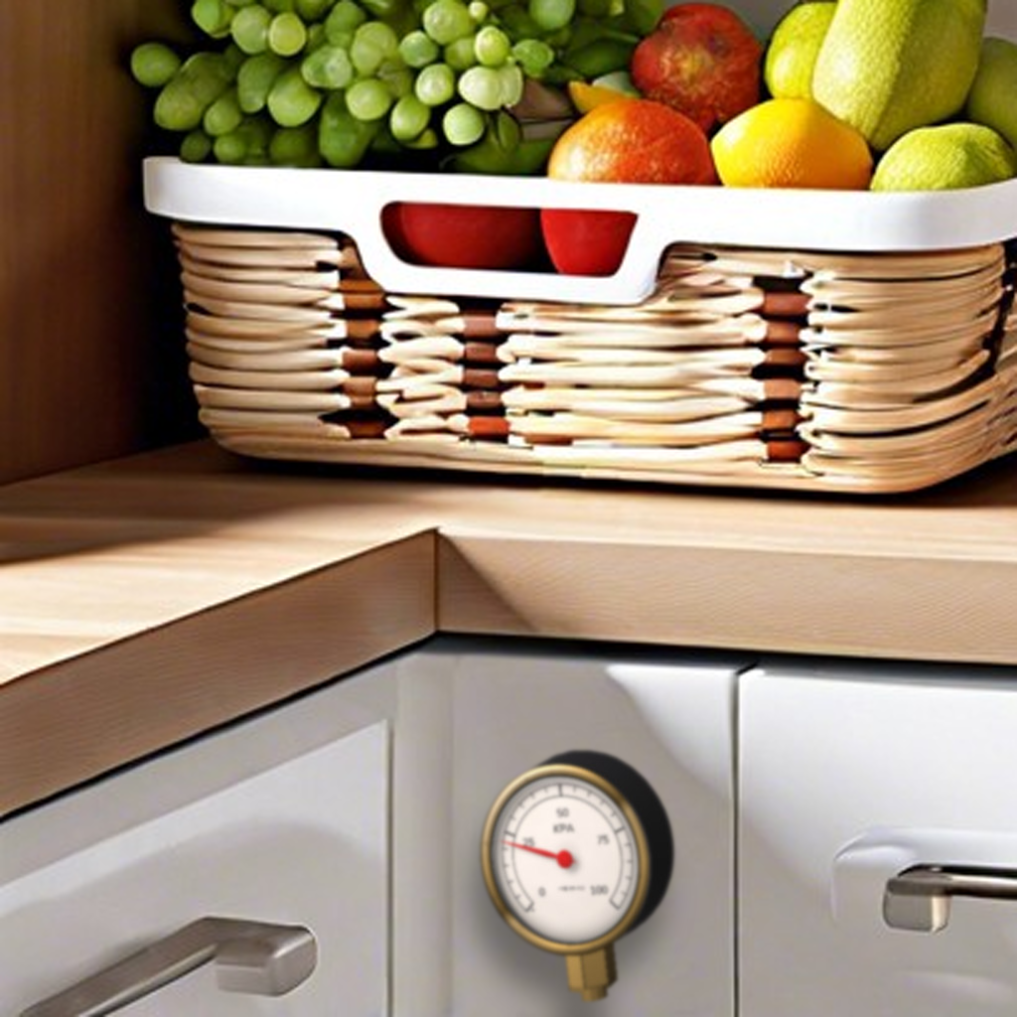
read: 22.5 kPa
